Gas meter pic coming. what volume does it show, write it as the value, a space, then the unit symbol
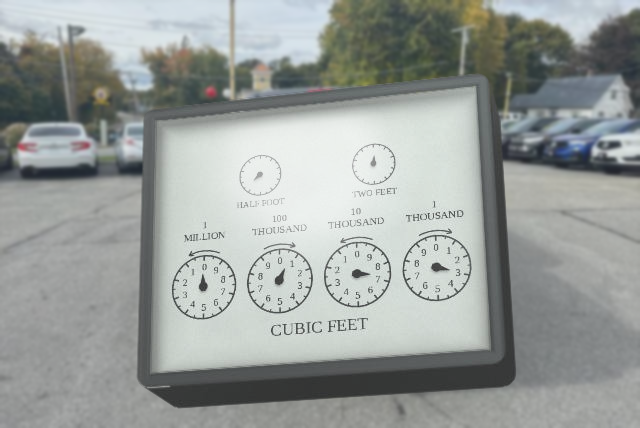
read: 7300 ft³
